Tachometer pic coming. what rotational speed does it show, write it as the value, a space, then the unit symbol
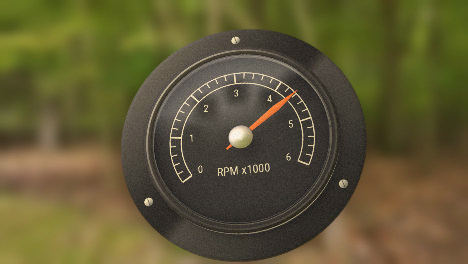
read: 4400 rpm
